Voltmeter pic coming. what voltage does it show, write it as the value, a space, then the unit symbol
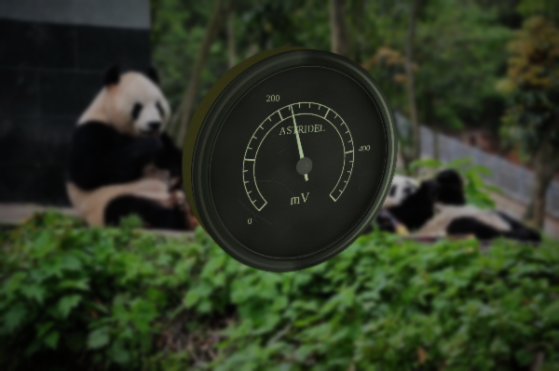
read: 220 mV
